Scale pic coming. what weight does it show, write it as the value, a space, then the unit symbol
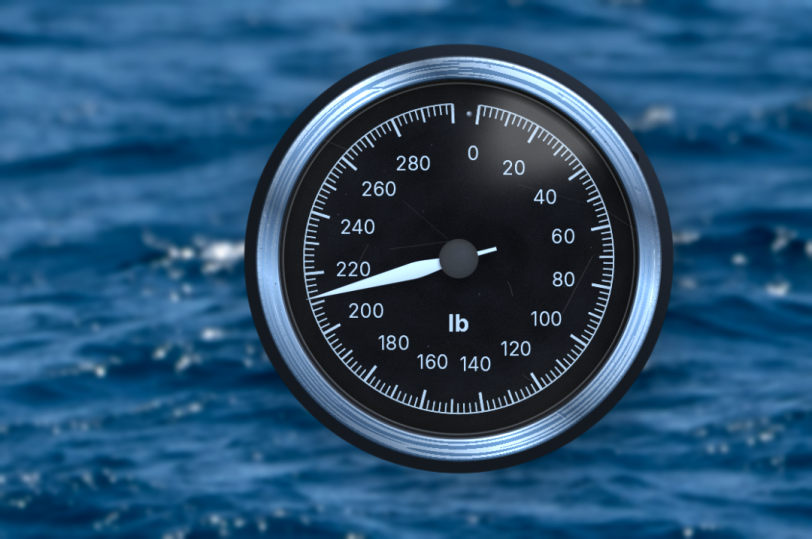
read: 212 lb
